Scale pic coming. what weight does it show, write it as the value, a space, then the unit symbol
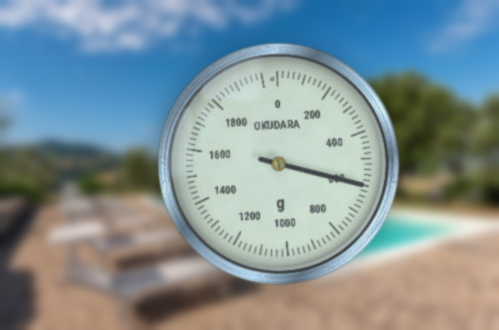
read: 600 g
